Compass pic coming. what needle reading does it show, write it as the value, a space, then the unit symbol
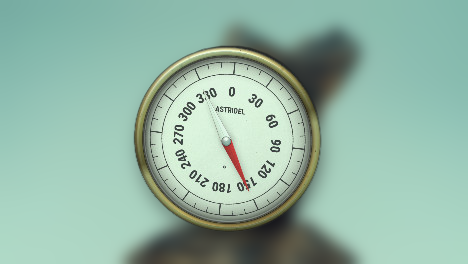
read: 150 °
